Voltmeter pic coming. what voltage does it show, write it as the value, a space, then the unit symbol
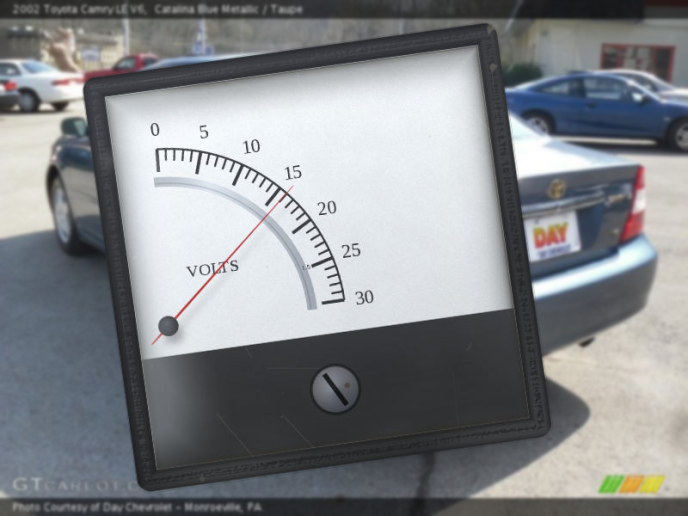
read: 16 V
